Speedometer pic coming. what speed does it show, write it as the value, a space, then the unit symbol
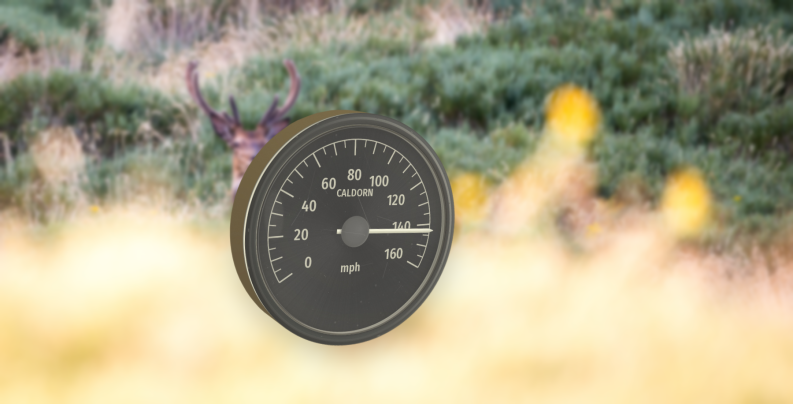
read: 142.5 mph
